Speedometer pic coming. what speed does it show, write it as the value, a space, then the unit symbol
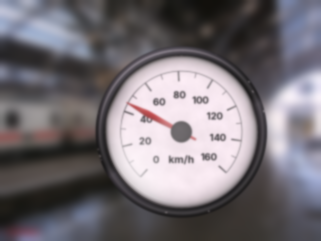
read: 45 km/h
